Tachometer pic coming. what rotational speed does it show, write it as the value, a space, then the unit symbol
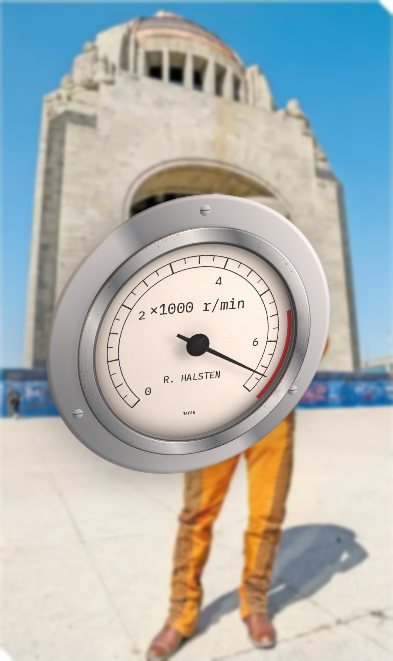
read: 6625 rpm
